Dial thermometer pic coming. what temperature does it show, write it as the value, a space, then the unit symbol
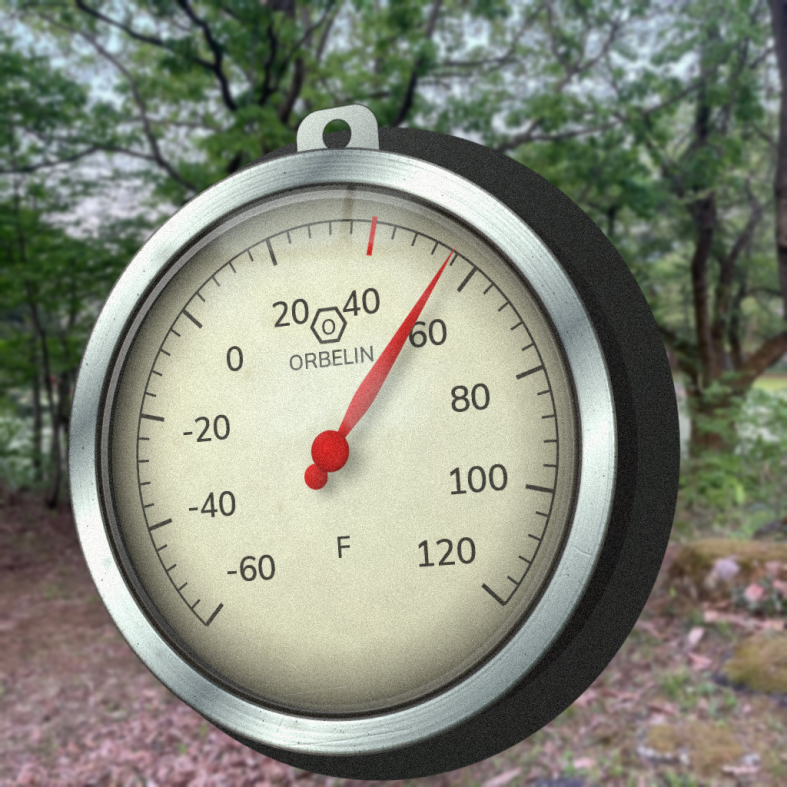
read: 56 °F
